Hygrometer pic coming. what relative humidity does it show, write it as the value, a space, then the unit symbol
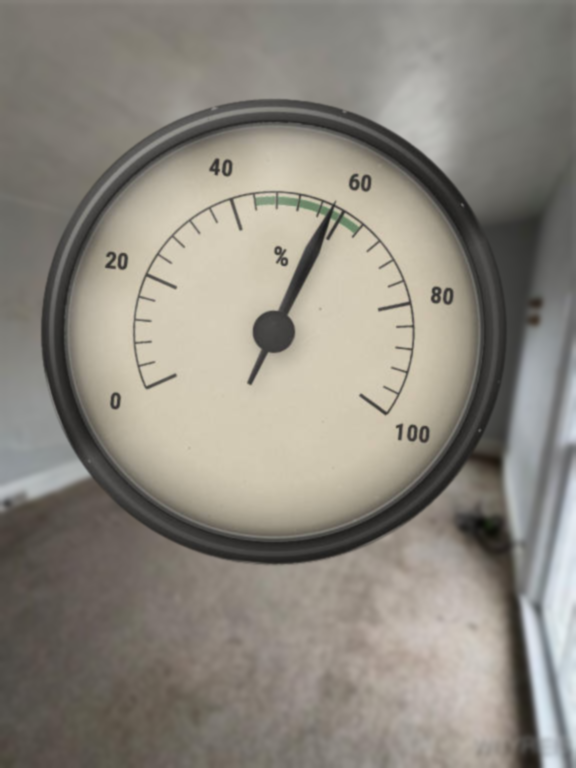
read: 58 %
